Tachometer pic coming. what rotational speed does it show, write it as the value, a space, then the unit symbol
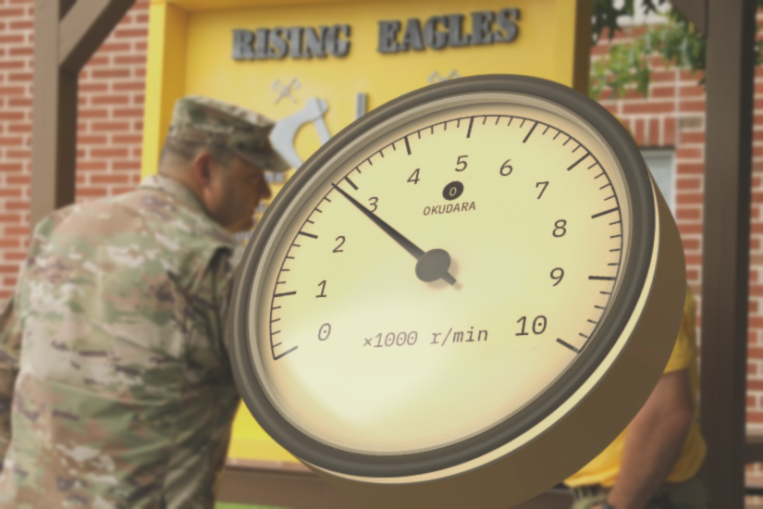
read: 2800 rpm
